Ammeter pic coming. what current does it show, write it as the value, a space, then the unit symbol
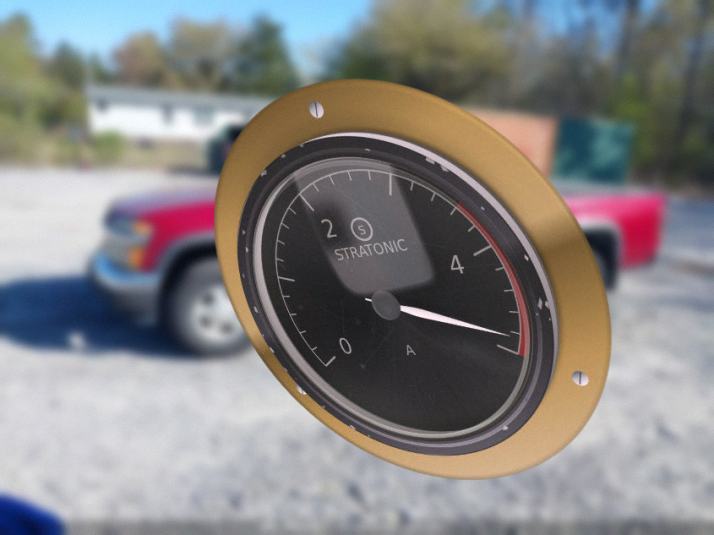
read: 4.8 A
